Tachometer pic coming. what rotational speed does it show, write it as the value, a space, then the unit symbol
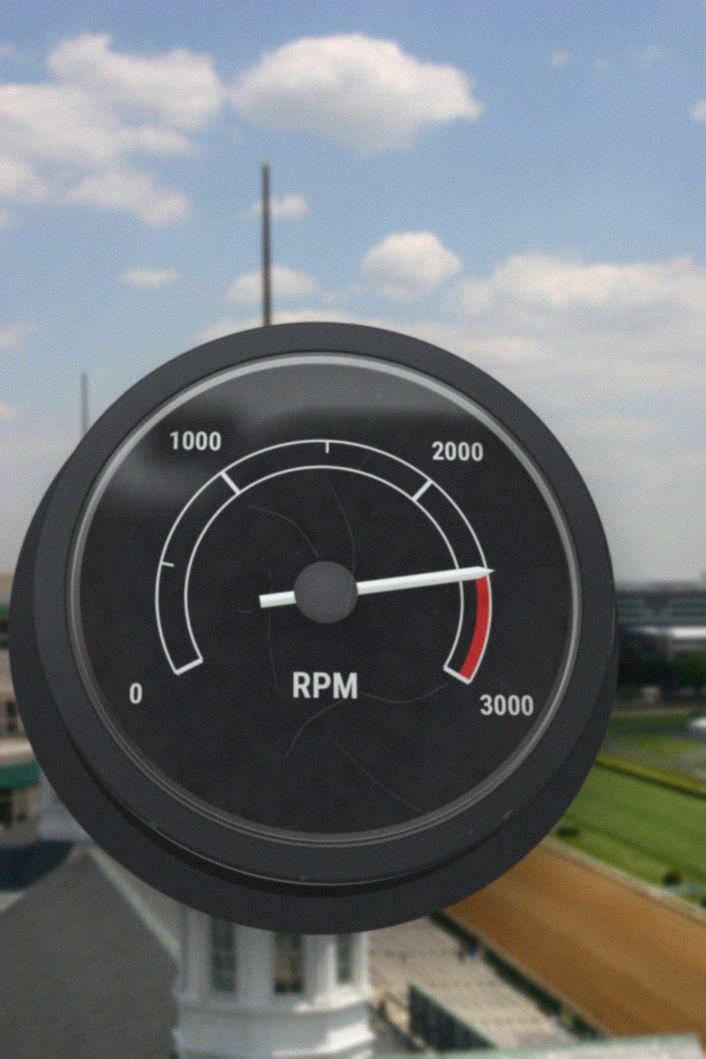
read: 2500 rpm
